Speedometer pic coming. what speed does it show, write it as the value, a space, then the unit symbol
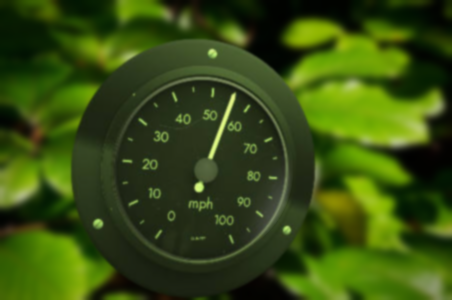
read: 55 mph
